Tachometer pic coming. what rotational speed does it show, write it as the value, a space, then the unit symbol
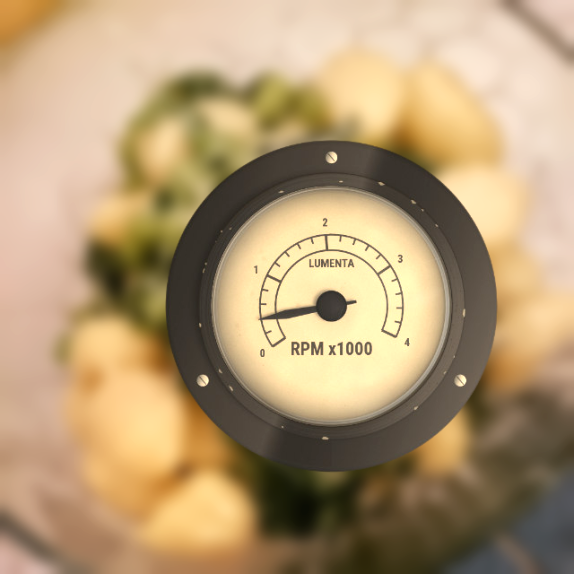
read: 400 rpm
